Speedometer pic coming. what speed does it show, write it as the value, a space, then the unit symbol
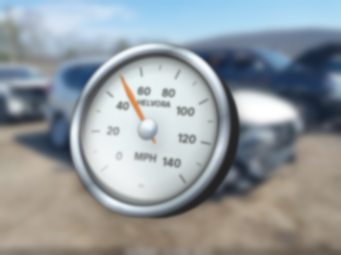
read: 50 mph
